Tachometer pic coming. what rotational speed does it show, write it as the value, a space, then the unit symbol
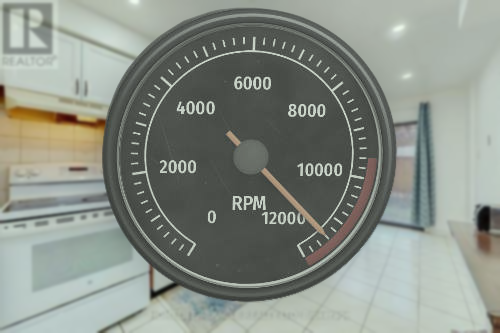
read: 11400 rpm
